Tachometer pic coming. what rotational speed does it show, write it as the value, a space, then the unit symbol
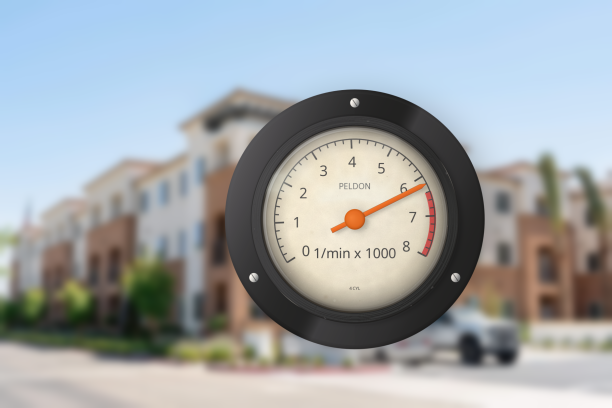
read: 6200 rpm
